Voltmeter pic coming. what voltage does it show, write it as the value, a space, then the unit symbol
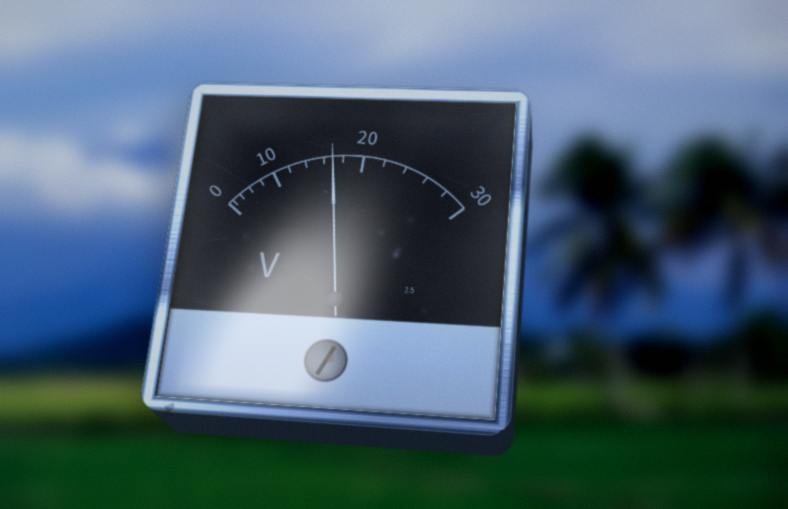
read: 17 V
